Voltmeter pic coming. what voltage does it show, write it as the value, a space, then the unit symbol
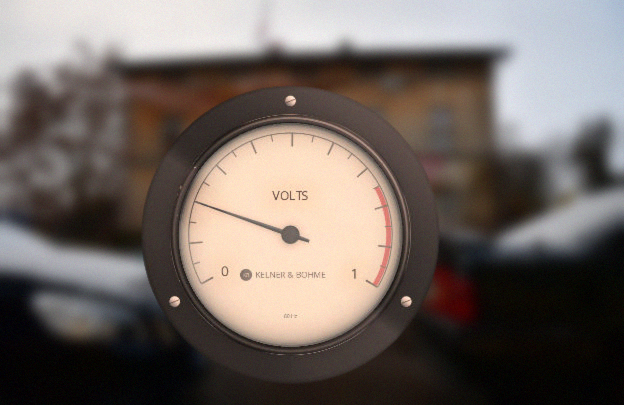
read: 0.2 V
